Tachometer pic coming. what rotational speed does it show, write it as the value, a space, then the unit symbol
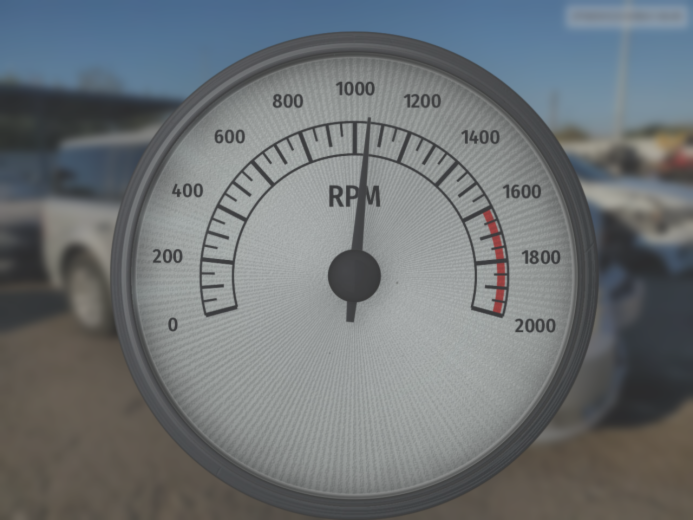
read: 1050 rpm
